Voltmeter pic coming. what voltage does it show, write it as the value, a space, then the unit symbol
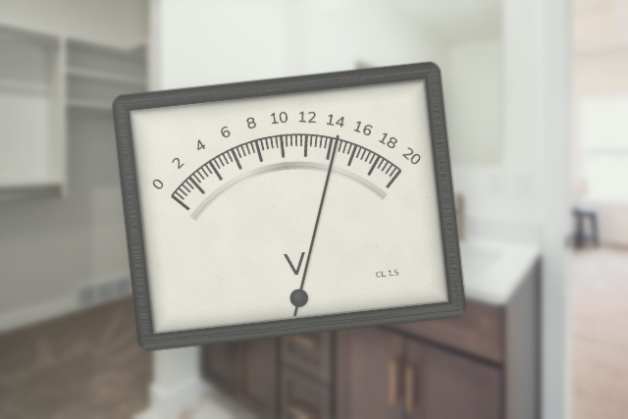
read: 14.4 V
